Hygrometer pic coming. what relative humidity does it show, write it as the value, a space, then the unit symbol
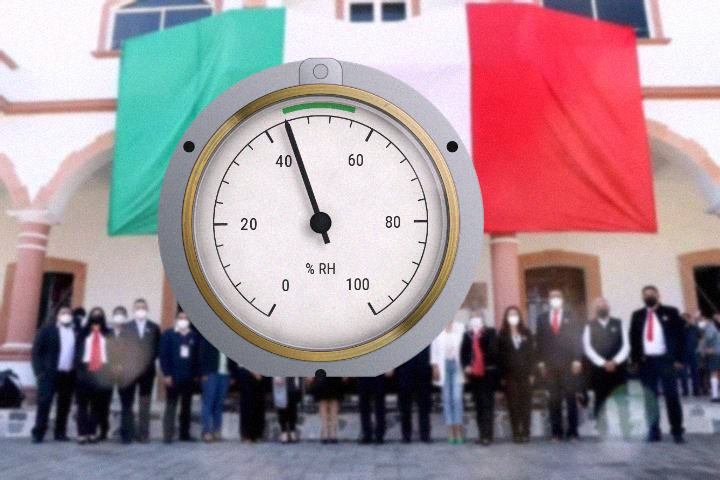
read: 44 %
